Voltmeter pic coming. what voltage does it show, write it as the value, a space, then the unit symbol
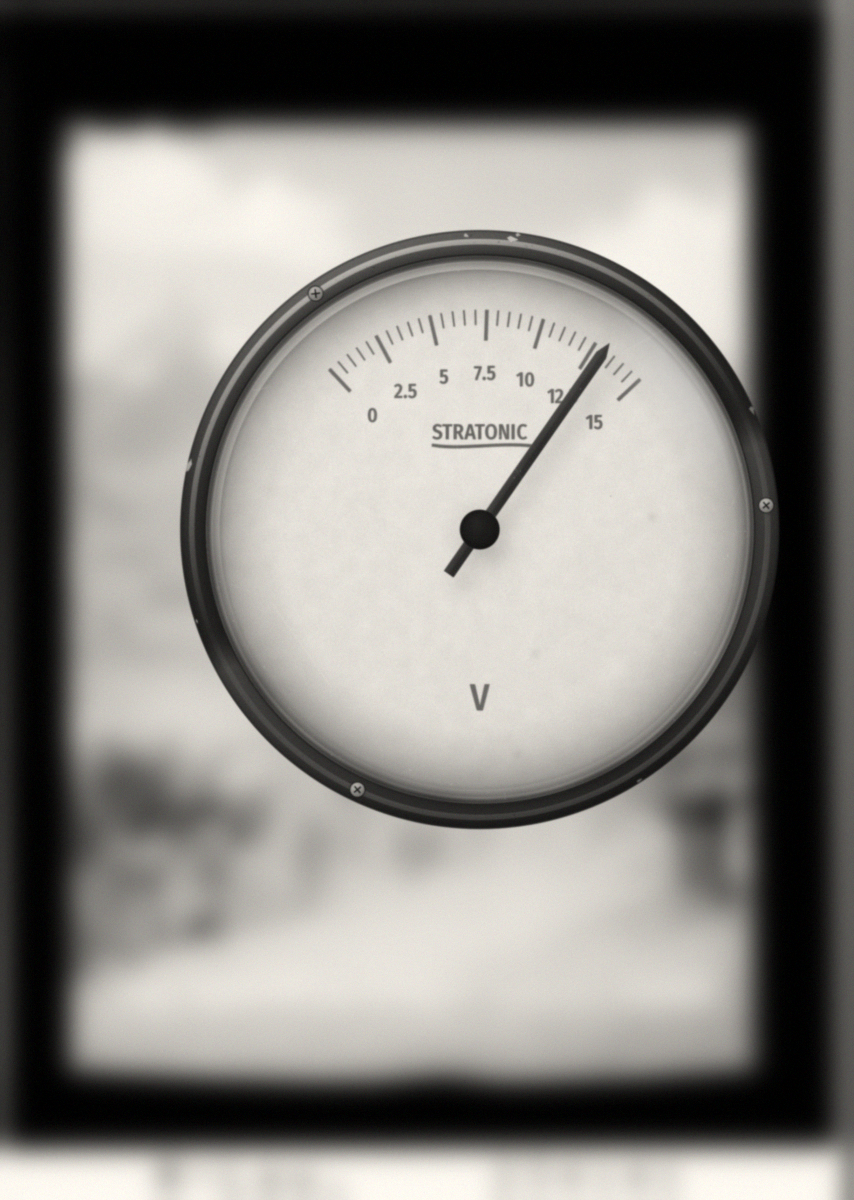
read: 13 V
